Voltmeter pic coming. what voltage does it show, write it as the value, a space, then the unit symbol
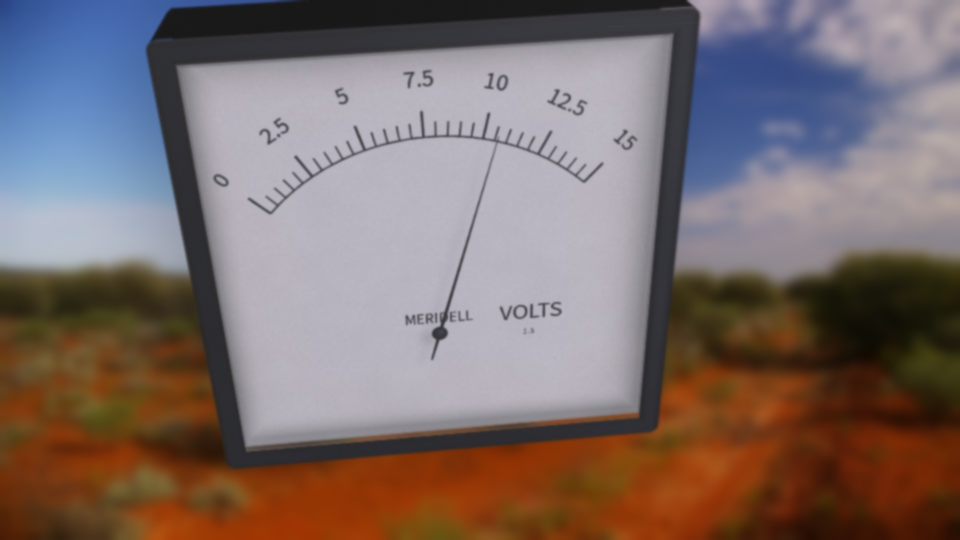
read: 10.5 V
